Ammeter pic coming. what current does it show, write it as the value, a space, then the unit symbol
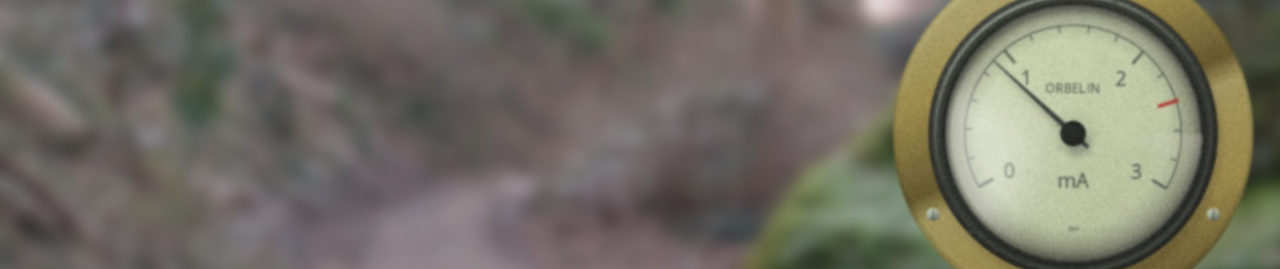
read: 0.9 mA
